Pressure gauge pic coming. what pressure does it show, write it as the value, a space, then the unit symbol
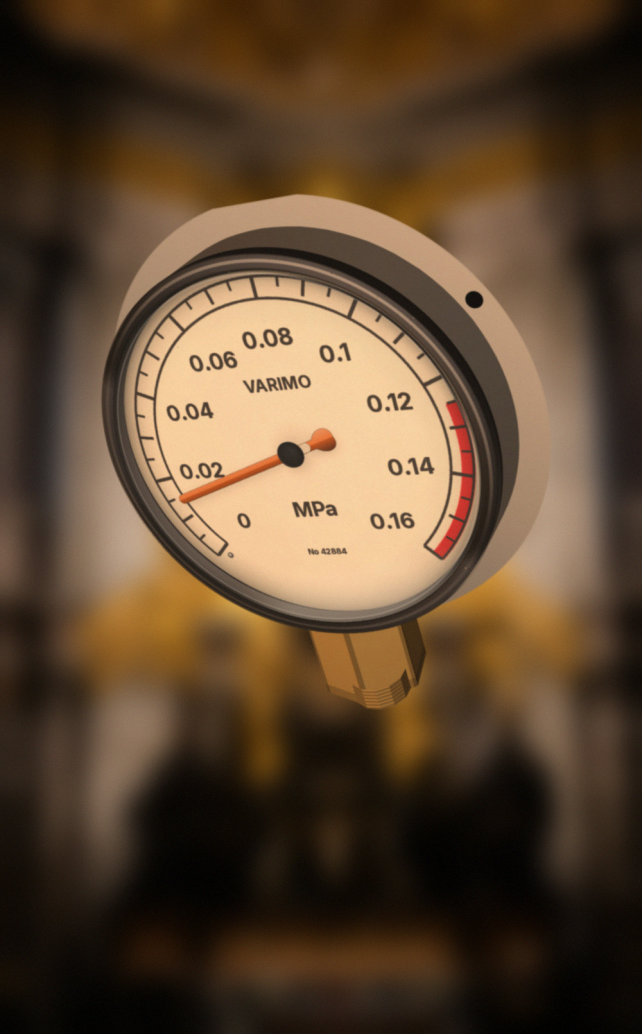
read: 0.015 MPa
